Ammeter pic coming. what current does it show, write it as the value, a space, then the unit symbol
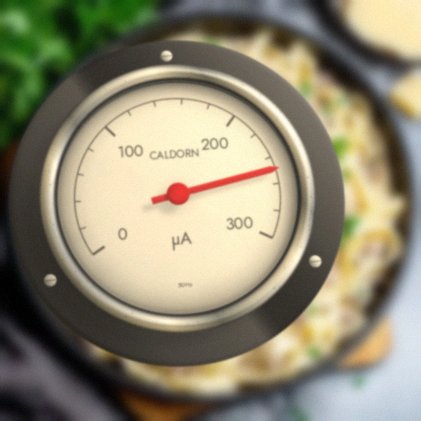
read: 250 µA
